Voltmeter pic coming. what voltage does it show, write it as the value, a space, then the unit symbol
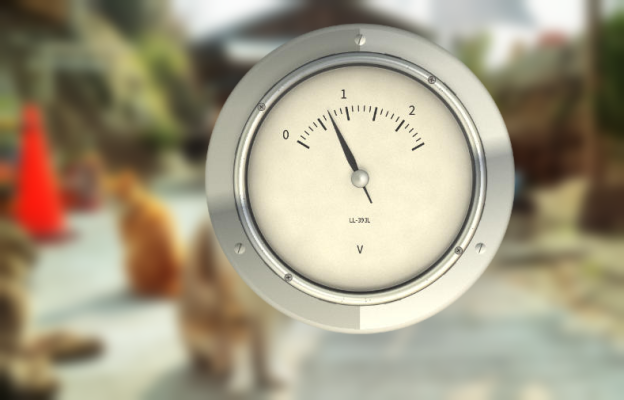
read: 0.7 V
